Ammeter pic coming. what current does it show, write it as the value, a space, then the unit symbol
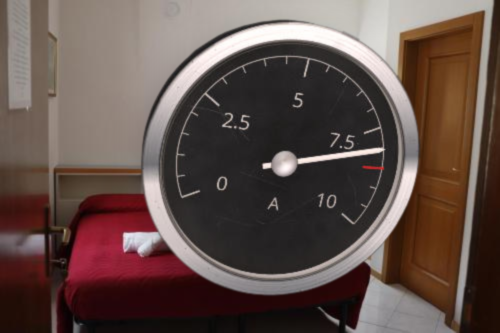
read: 8 A
